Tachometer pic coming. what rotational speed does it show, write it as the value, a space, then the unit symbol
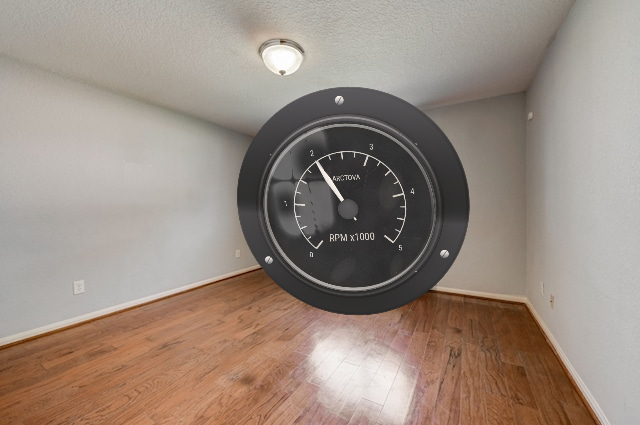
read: 2000 rpm
